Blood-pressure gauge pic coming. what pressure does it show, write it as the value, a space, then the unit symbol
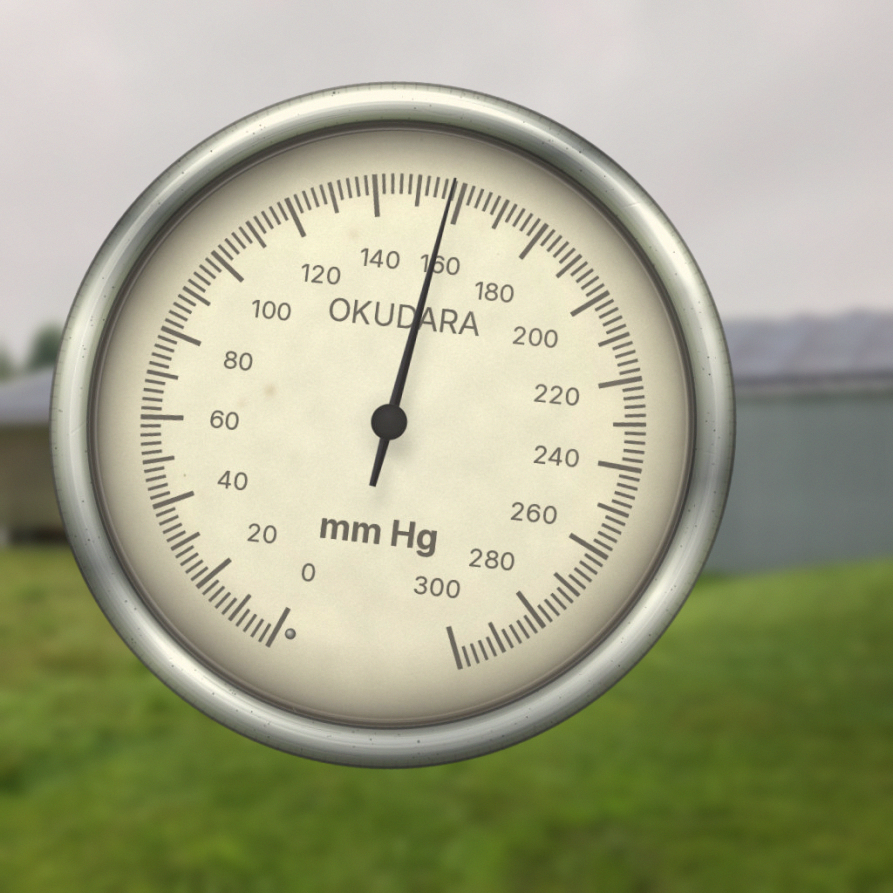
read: 158 mmHg
